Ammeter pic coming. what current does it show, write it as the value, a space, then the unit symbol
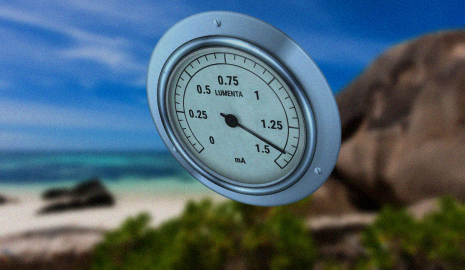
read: 1.4 mA
